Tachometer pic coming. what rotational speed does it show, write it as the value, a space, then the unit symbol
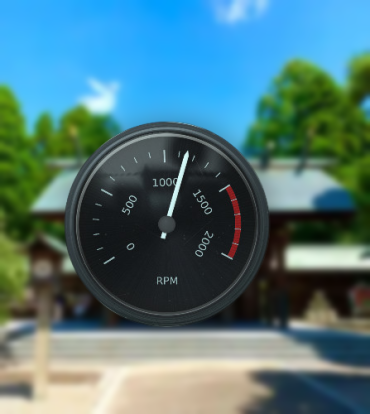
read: 1150 rpm
